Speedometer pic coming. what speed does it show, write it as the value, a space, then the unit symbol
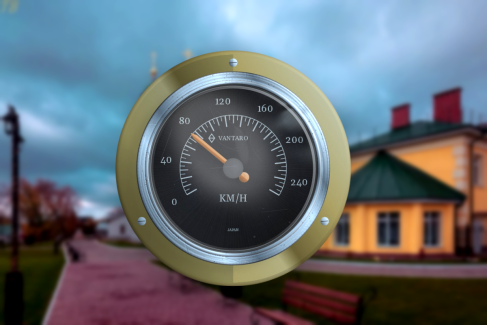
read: 75 km/h
